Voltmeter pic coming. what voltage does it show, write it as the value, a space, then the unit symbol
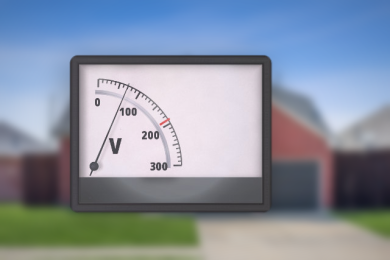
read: 70 V
